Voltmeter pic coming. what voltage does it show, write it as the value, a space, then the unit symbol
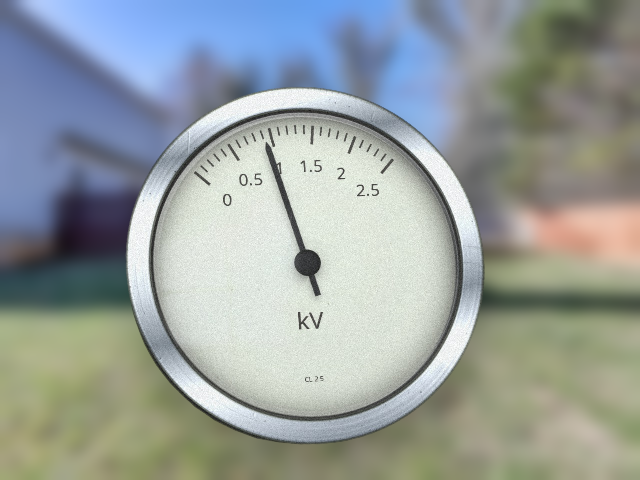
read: 0.9 kV
